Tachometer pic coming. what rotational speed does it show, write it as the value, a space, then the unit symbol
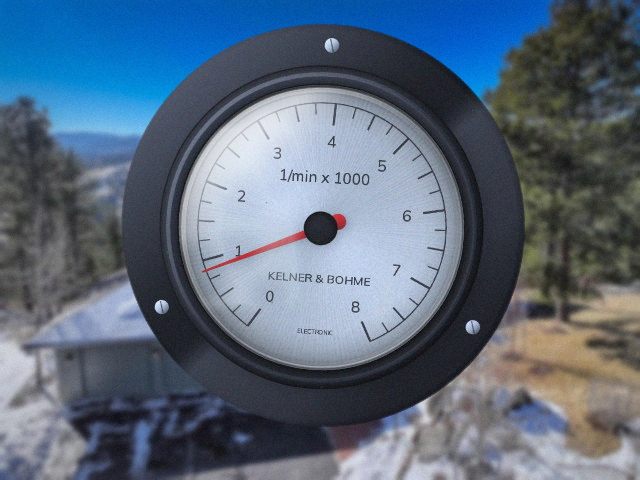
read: 875 rpm
